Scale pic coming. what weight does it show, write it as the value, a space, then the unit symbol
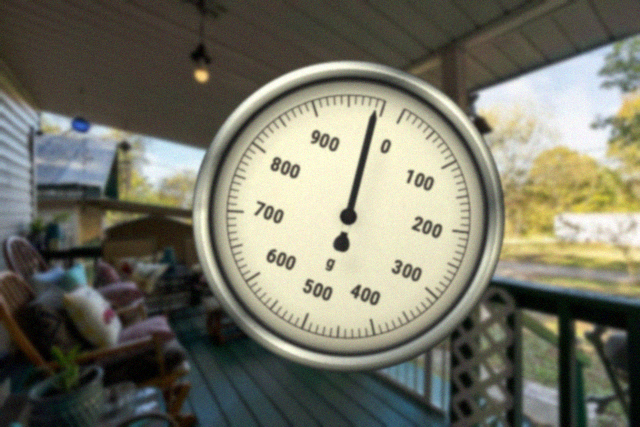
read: 990 g
